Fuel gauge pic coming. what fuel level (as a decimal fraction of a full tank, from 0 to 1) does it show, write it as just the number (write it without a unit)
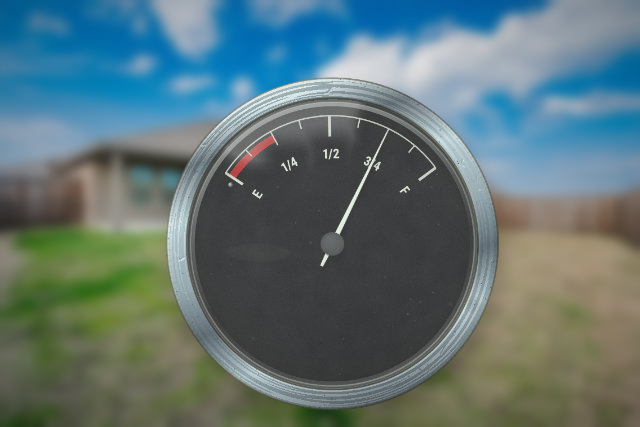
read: 0.75
